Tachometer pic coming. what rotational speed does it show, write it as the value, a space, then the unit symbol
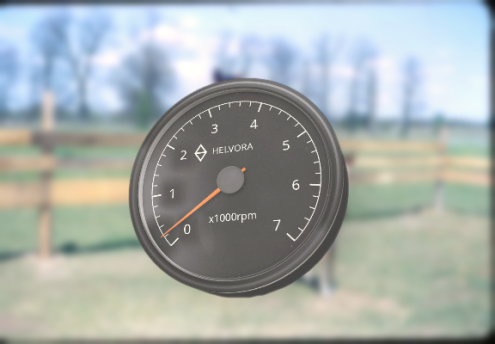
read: 200 rpm
